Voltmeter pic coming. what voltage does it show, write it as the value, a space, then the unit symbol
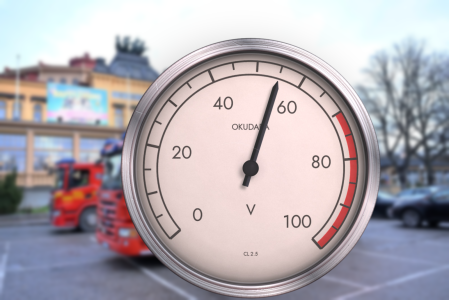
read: 55 V
